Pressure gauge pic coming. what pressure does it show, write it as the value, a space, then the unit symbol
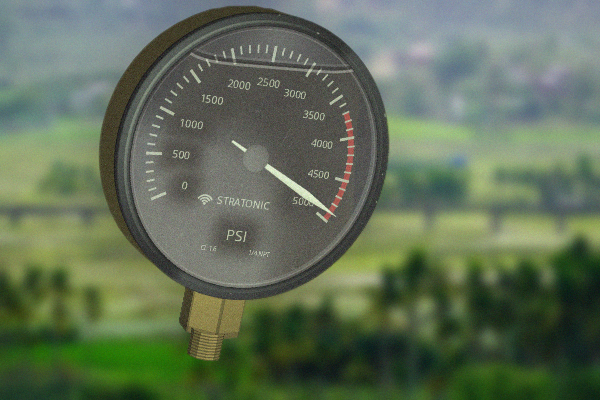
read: 4900 psi
